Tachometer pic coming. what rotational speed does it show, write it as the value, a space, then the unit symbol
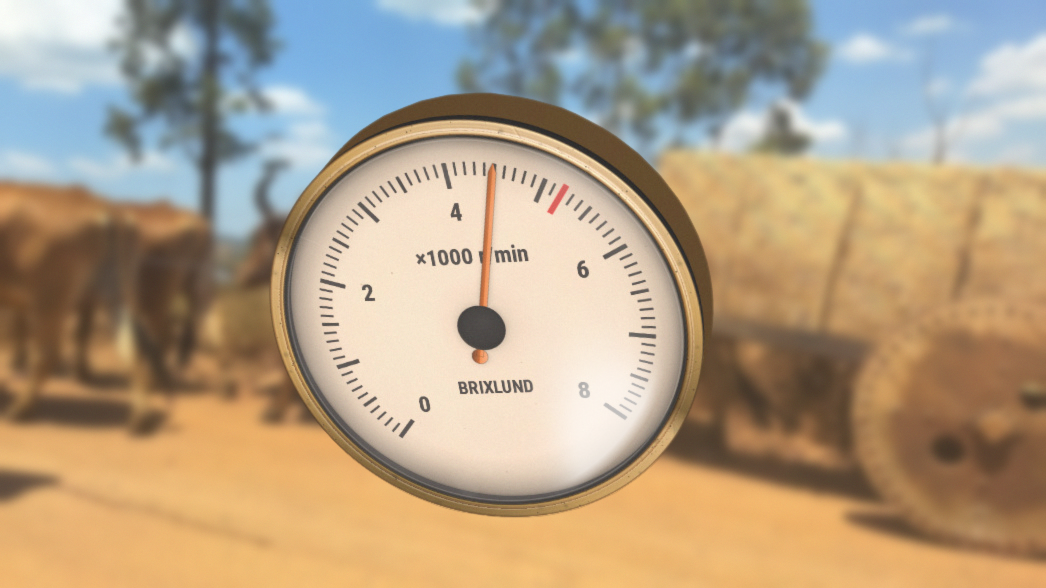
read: 4500 rpm
